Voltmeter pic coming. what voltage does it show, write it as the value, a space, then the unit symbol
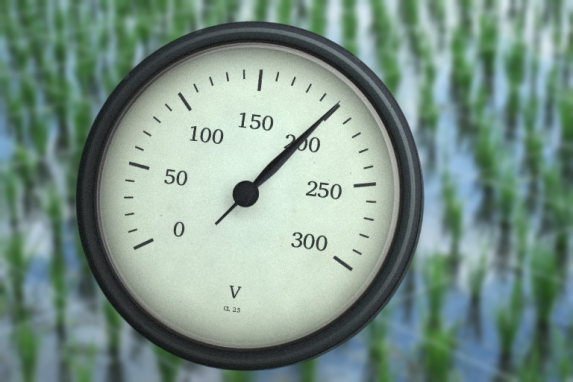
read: 200 V
